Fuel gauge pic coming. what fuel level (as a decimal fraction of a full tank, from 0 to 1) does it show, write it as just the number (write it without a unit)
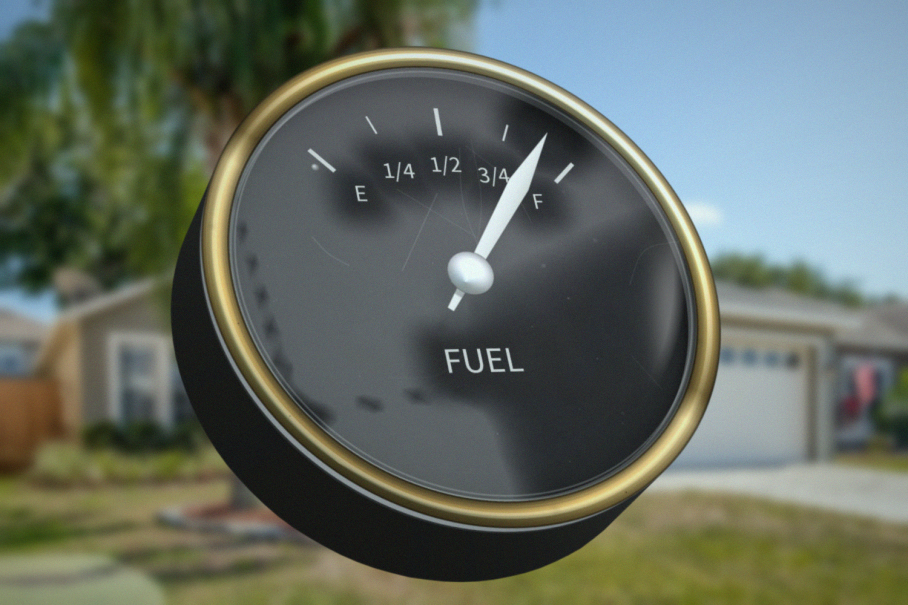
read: 0.875
